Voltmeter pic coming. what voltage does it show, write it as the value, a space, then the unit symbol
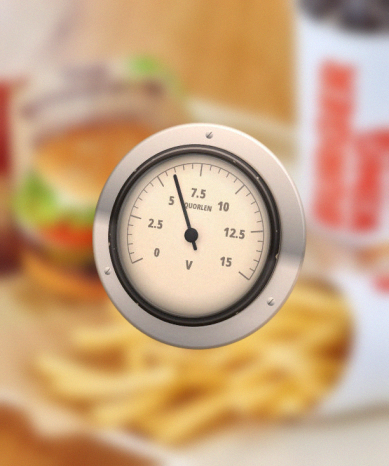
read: 6 V
